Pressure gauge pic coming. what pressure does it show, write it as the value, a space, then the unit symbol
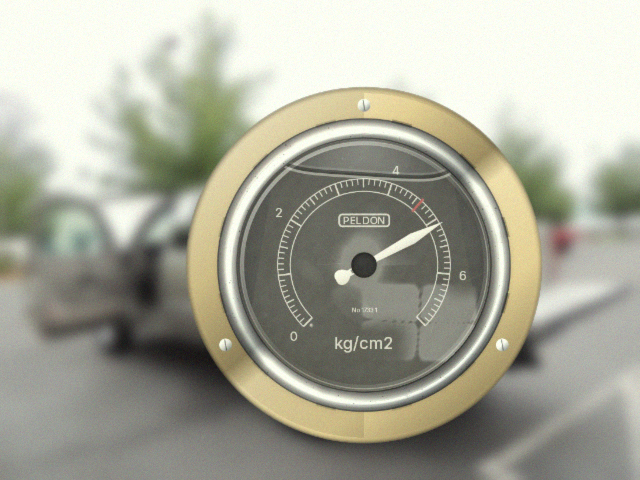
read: 5.1 kg/cm²
